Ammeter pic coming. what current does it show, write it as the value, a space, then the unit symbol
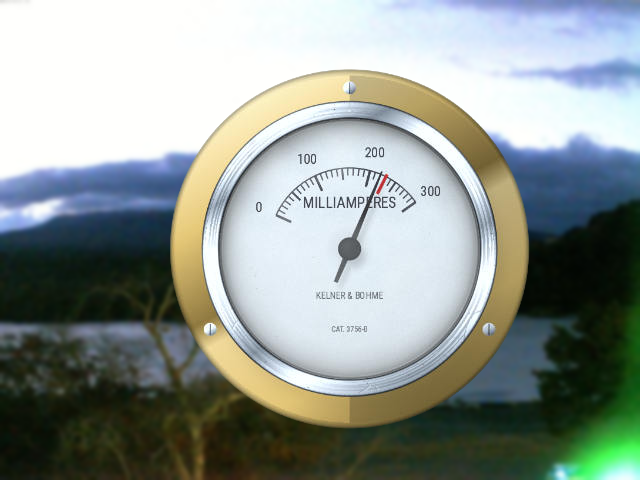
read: 220 mA
